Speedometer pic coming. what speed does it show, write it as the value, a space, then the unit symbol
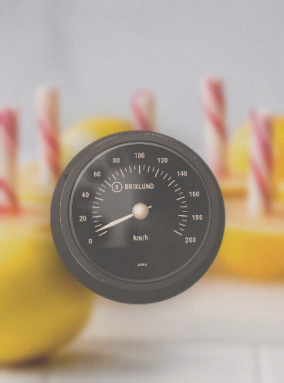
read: 5 km/h
